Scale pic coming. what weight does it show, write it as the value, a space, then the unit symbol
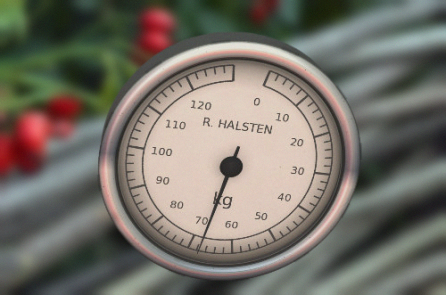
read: 68 kg
